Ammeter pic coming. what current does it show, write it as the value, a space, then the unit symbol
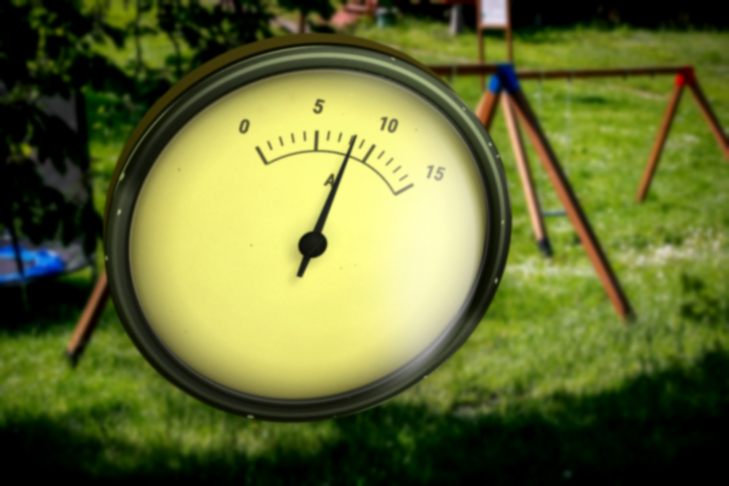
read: 8 A
